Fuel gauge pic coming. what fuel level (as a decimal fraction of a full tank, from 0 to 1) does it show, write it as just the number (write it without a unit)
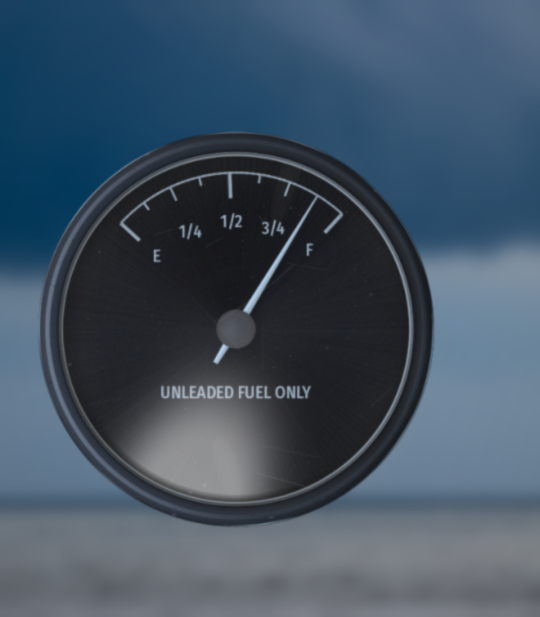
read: 0.875
